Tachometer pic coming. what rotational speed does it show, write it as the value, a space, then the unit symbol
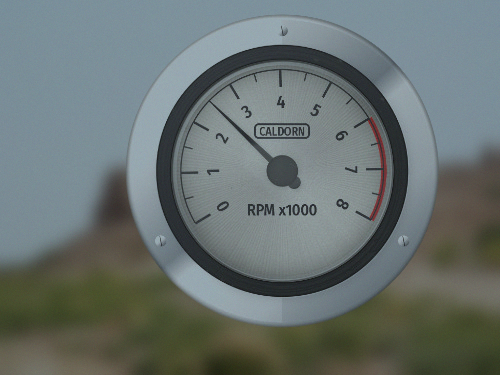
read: 2500 rpm
